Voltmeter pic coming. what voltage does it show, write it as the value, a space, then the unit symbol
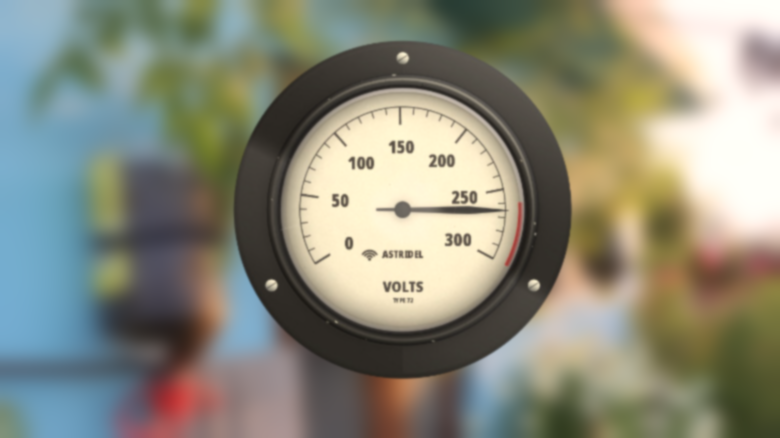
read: 265 V
